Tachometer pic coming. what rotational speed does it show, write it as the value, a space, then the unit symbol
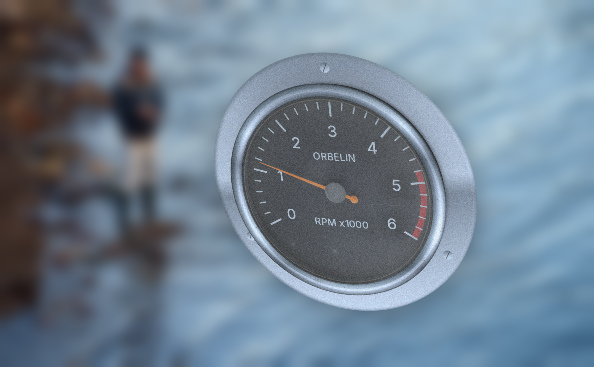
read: 1200 rpm
